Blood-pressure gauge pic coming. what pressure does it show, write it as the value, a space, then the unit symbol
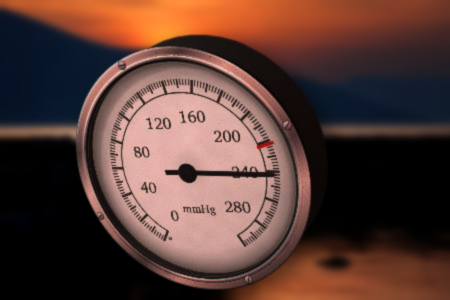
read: 240 mmHg
